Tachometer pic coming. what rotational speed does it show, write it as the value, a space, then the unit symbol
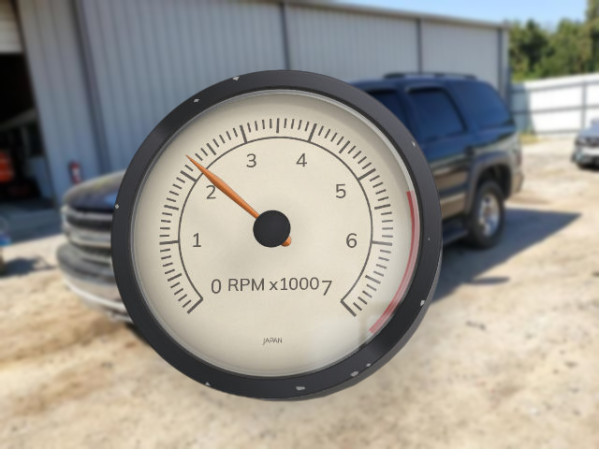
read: 2200 rpm
